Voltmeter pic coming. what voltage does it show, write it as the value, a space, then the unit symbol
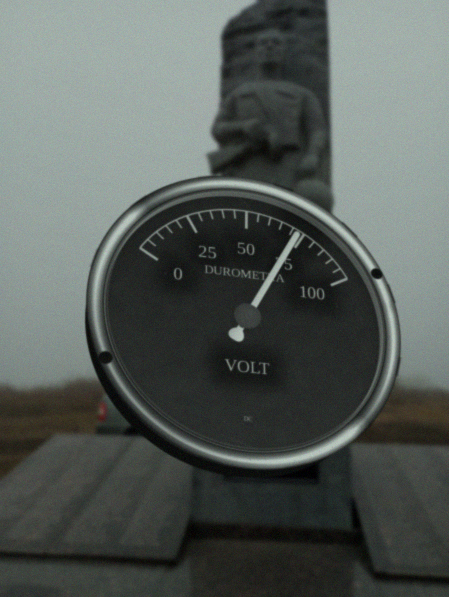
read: 72.5 V
